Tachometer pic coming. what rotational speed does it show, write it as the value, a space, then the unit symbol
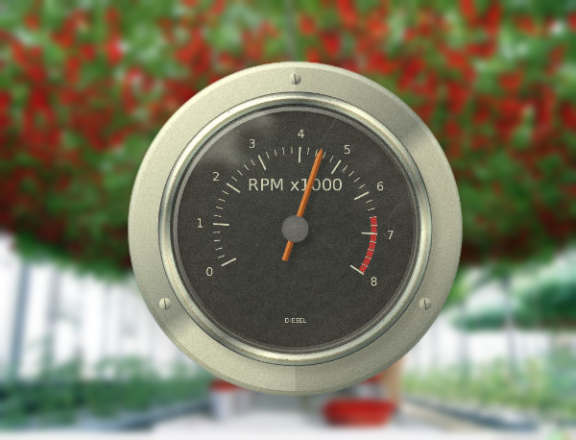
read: 4500 rpm
